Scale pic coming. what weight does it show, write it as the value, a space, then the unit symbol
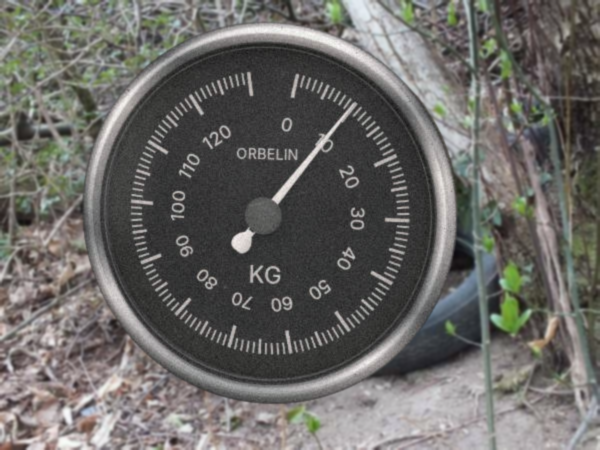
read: 10 kg
